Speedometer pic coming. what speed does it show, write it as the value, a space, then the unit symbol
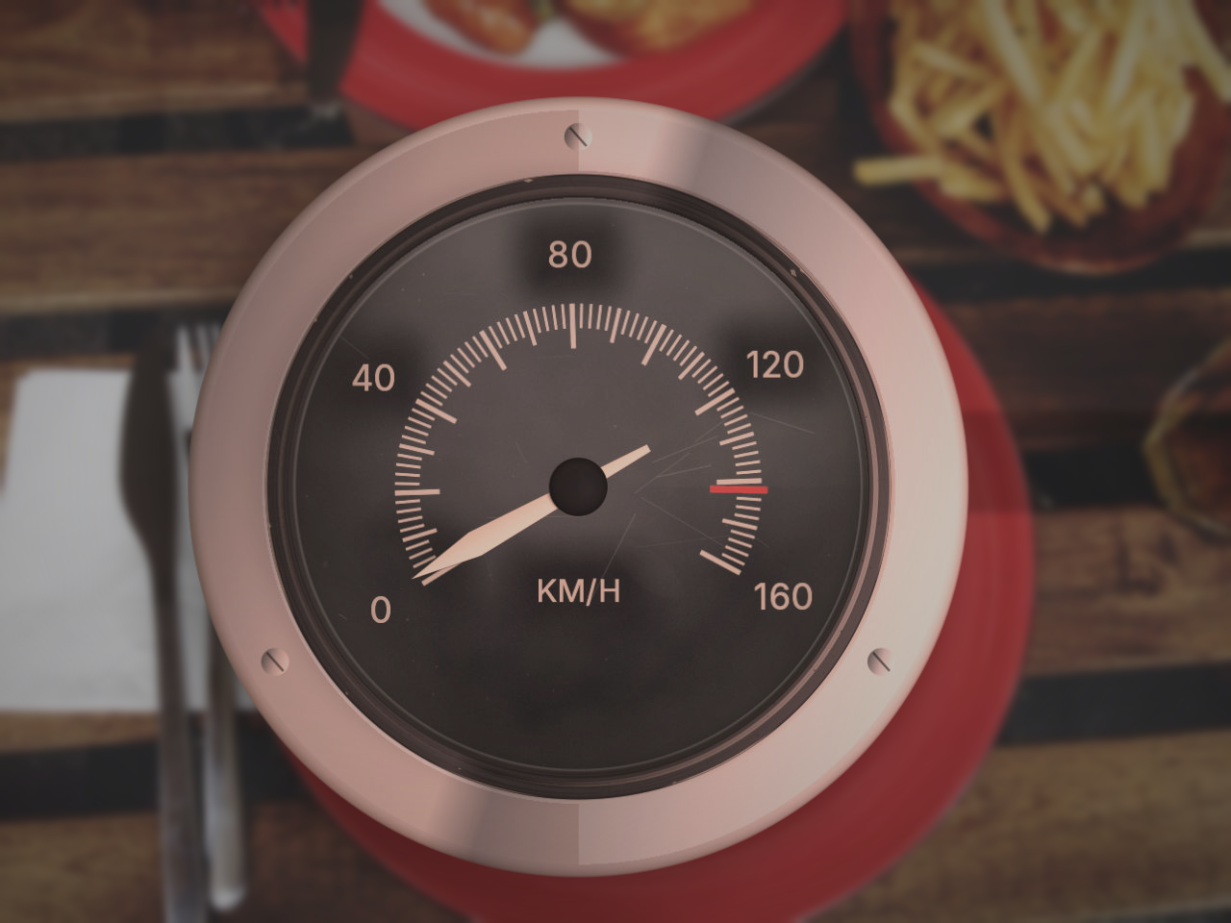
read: 2 km/h
